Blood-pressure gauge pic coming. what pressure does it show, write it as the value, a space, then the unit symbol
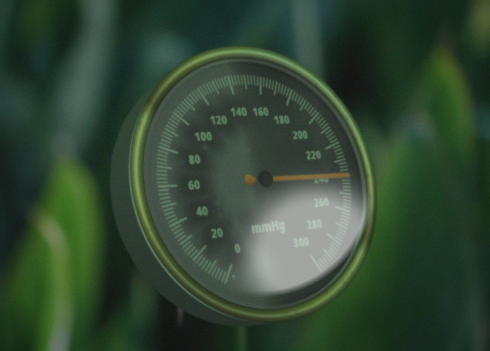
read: 240 mmHg
